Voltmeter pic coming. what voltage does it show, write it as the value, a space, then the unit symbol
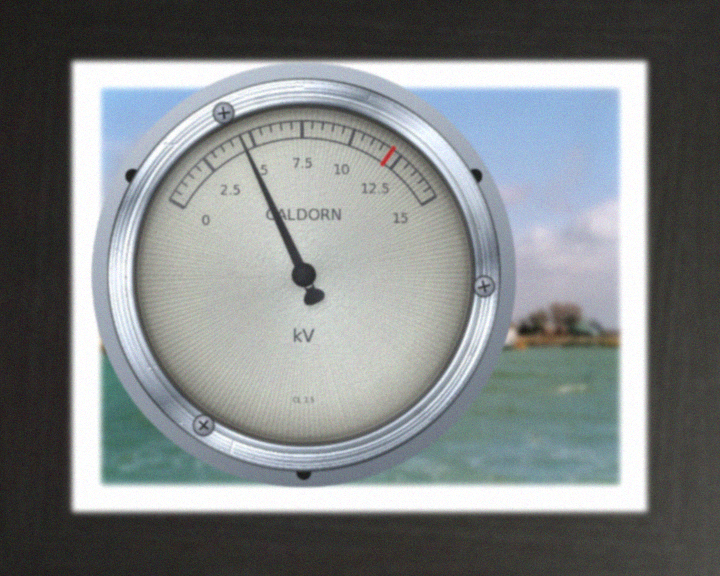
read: 4.5 kV
